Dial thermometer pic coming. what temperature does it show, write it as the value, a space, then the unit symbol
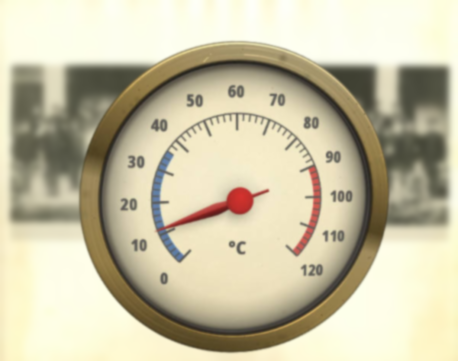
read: 12 °C
